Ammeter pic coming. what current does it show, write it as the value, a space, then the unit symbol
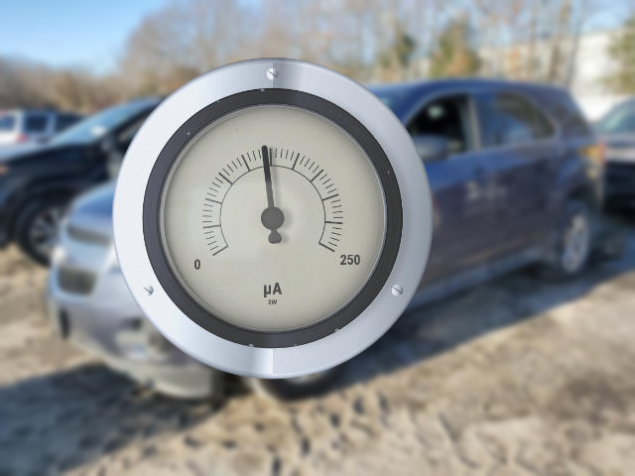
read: 120 µA
